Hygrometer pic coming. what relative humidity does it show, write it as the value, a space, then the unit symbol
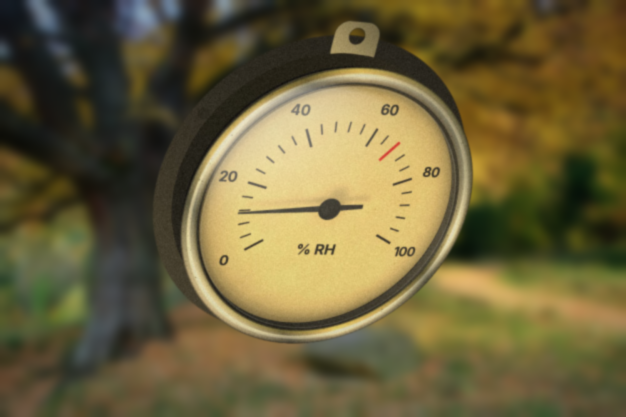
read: 12 %
